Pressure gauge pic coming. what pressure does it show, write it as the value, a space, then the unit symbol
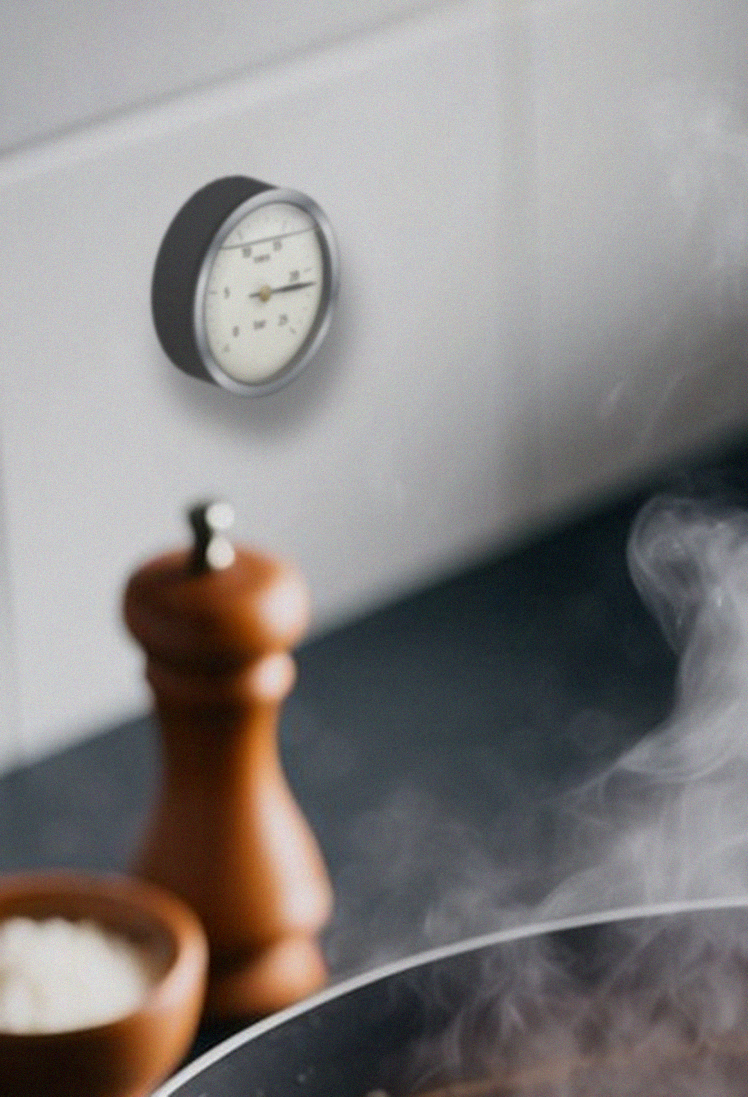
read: 21 bar
